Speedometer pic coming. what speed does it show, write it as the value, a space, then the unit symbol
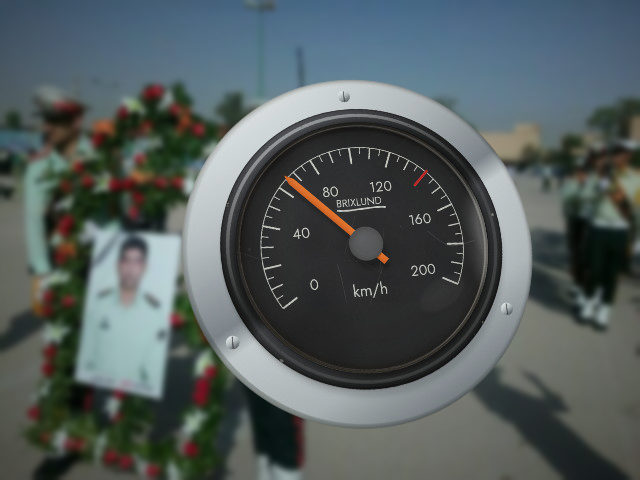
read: 65 km/h
